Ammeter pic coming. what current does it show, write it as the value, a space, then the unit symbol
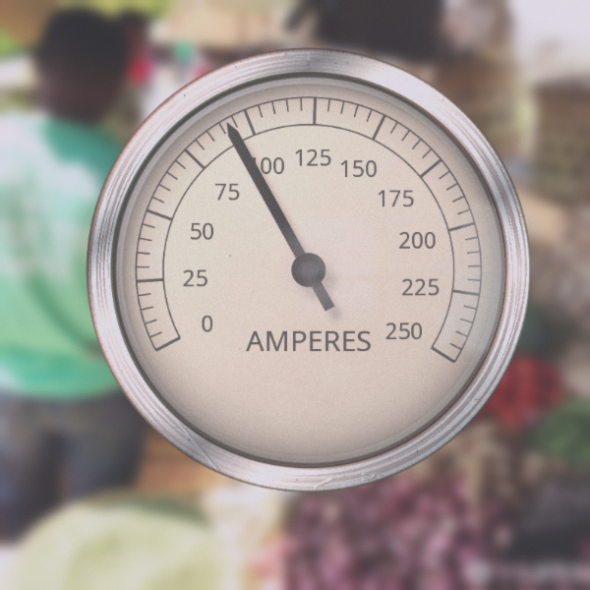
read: 92.5 A
